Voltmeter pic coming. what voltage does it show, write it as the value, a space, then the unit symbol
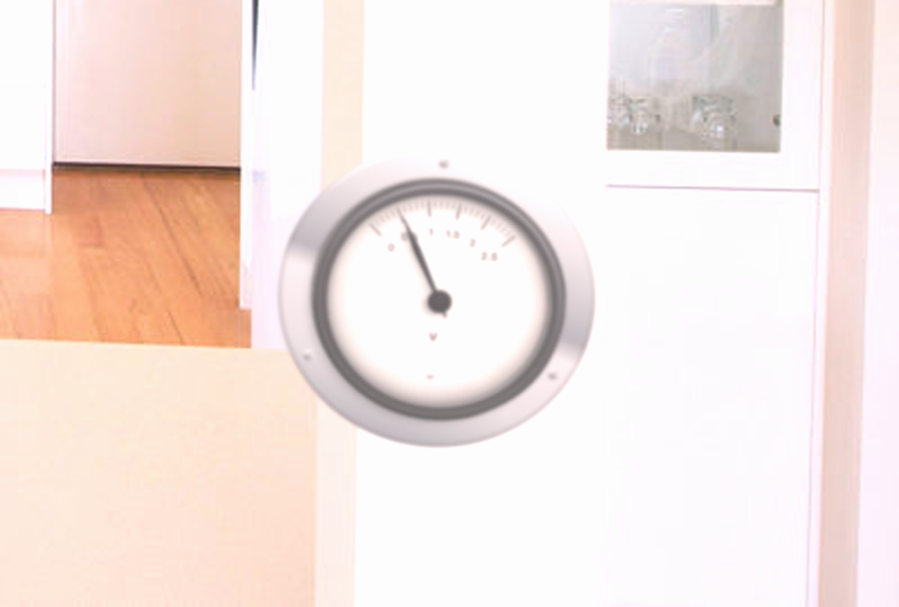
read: 0.5 V
